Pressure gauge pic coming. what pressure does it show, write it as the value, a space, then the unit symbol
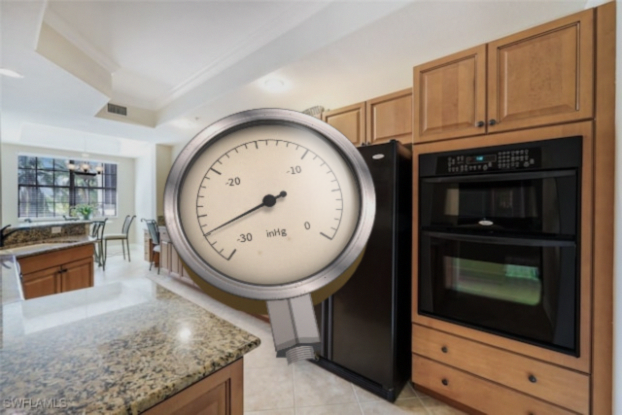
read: -27 inHg
